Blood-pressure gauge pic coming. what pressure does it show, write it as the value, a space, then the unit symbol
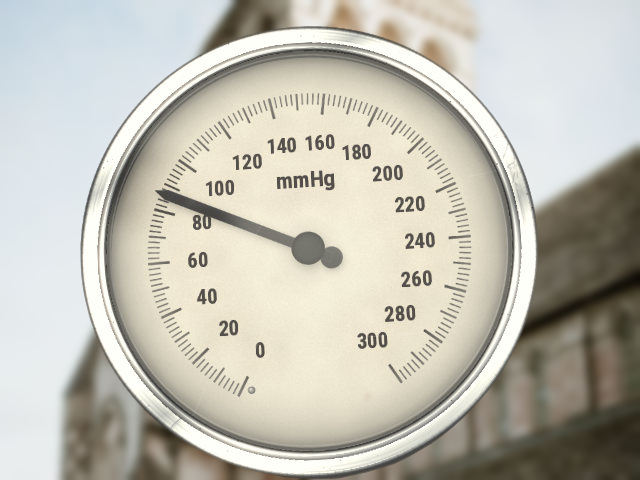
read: 86 mmHg
